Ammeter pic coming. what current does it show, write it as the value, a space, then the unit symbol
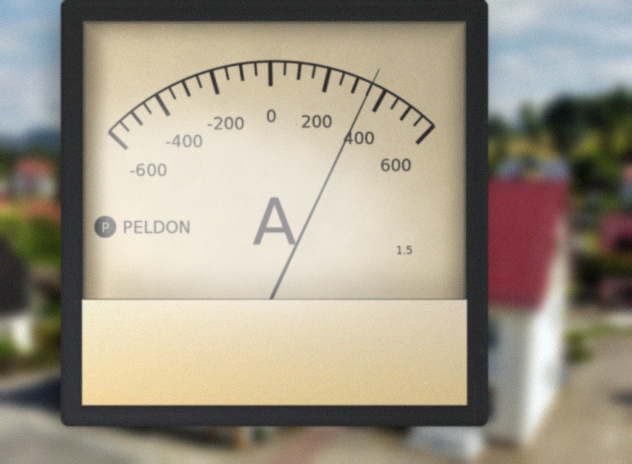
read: 350 A
